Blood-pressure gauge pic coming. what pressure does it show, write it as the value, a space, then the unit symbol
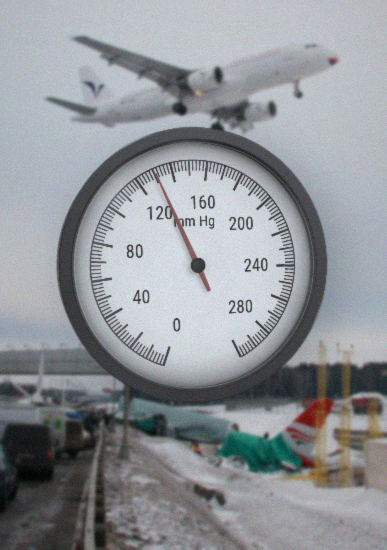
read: 130 mmHg
